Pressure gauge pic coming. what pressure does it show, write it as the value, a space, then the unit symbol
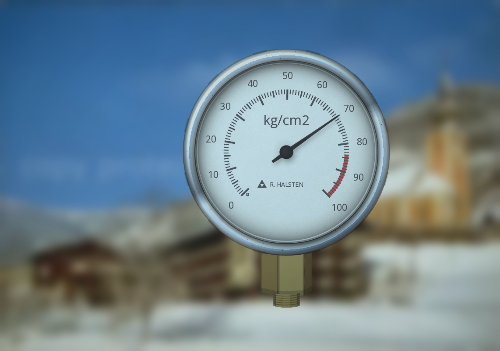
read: 70 kg/cm²
